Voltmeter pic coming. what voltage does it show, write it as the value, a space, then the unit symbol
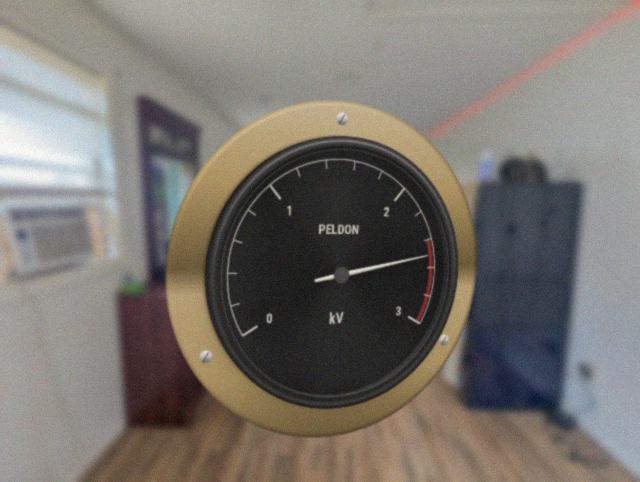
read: 2.5 kV
